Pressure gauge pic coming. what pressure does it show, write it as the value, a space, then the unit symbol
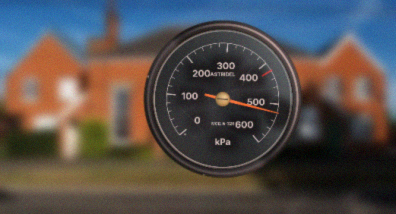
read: 520 kPa
